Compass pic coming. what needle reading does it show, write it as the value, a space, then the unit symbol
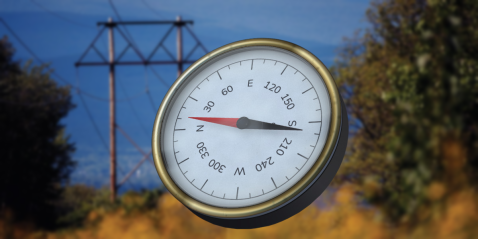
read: 10 °
